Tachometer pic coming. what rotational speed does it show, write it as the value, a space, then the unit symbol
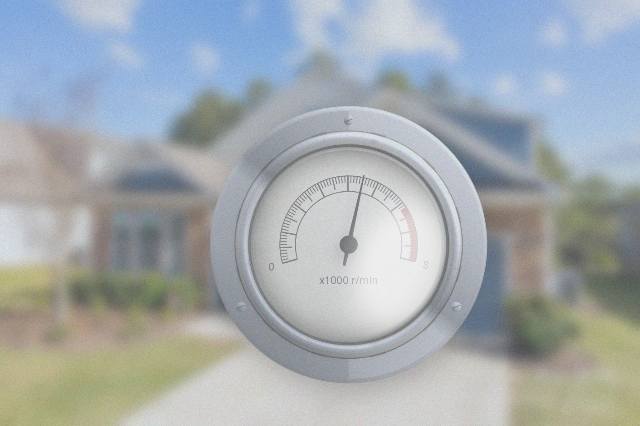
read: 4500 rpm
